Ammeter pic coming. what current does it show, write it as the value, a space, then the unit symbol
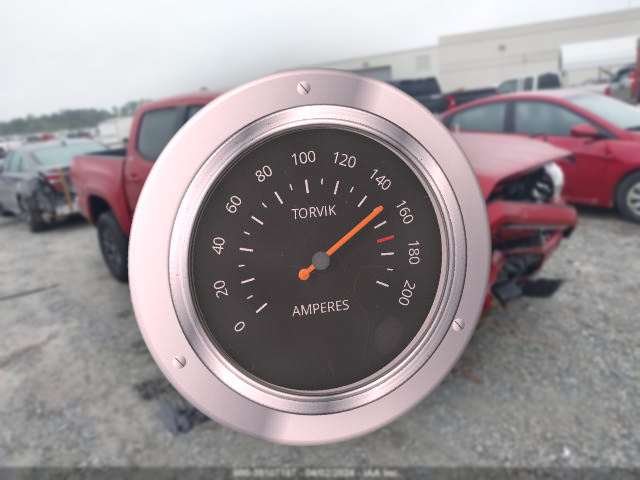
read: 150 A
